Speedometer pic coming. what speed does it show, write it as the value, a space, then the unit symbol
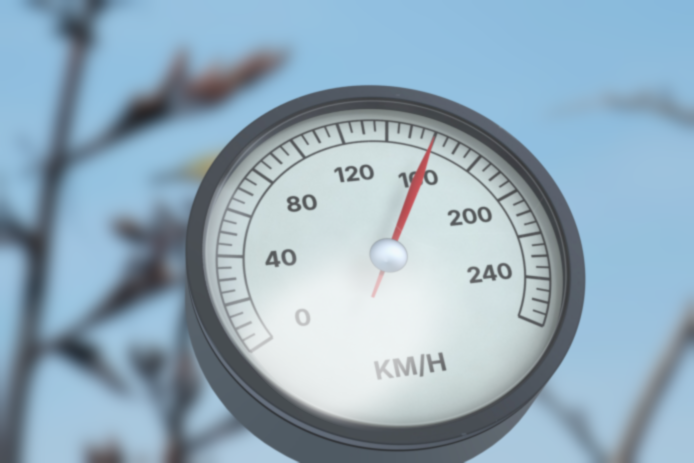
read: 160 km/h
